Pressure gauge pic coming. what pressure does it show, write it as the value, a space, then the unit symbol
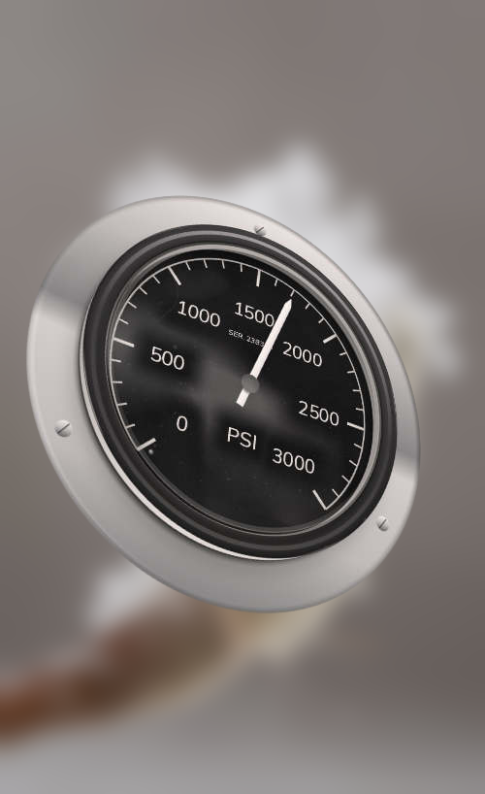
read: 1700 psi
